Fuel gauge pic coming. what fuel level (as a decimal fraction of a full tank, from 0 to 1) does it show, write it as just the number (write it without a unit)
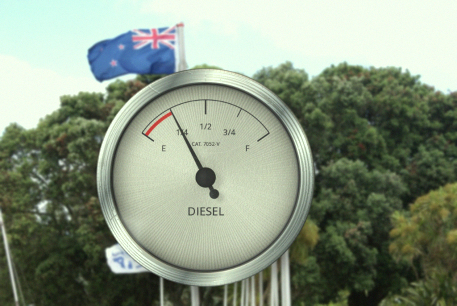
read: 0.25
